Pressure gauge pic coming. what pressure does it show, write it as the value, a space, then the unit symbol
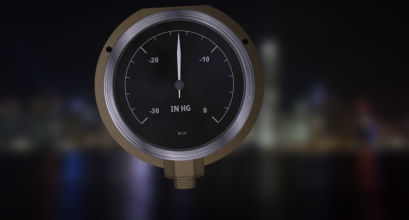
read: -15 inHg
